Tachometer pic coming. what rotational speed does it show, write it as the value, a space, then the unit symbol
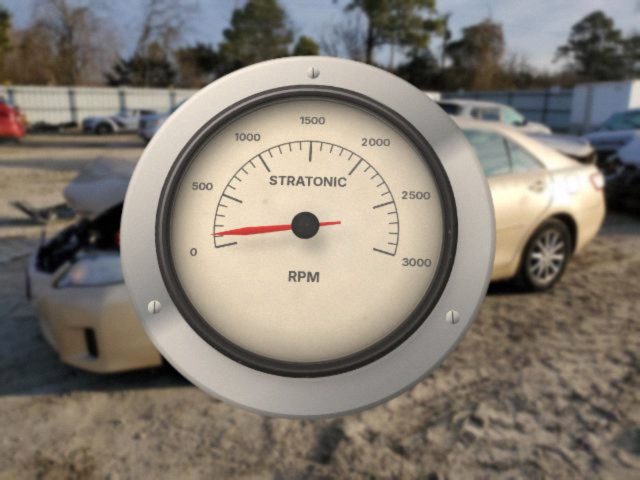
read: 100 rpm
